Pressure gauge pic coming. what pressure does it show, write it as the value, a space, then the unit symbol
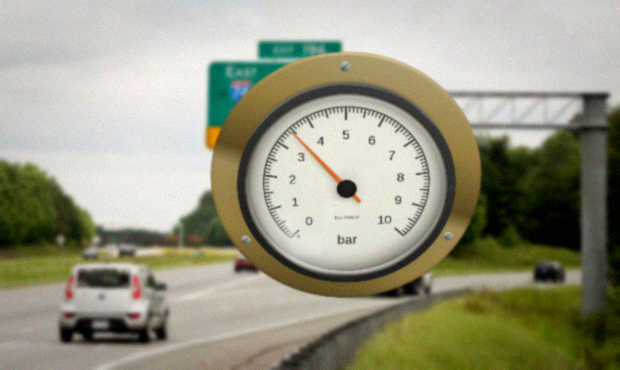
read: 3.5 bar
